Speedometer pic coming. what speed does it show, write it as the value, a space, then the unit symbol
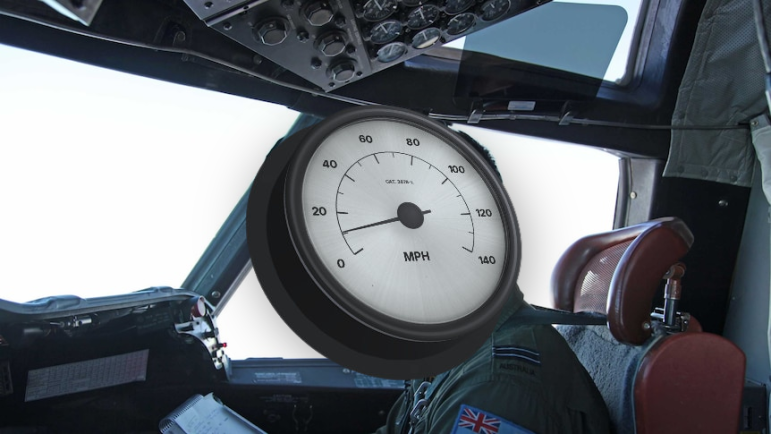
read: 10 mph
